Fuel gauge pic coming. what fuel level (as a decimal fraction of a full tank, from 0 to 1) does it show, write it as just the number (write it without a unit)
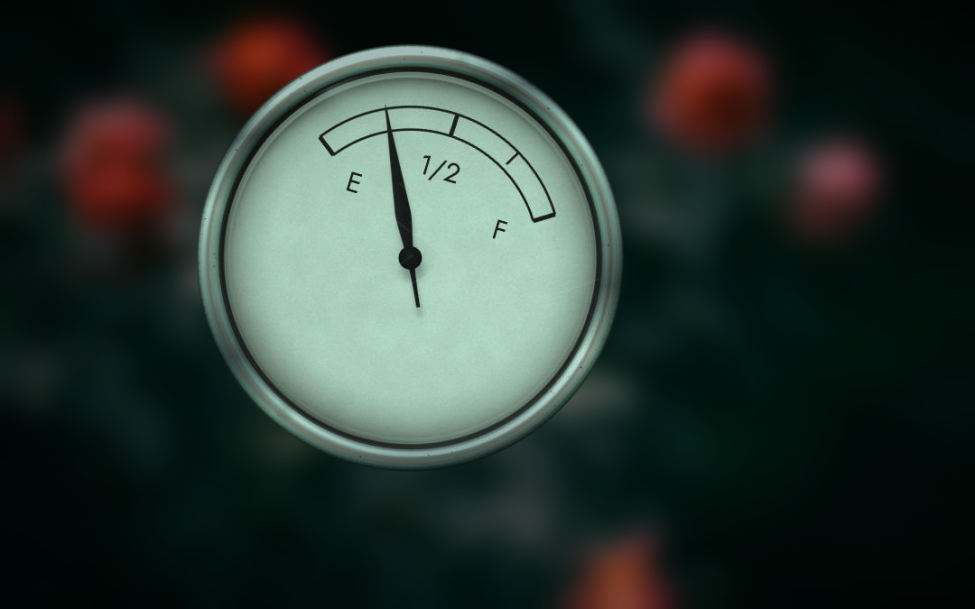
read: 0.25
